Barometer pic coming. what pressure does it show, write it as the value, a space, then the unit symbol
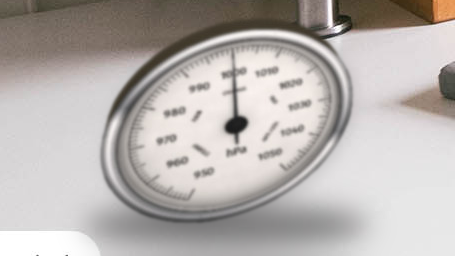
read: 1000 hPa
